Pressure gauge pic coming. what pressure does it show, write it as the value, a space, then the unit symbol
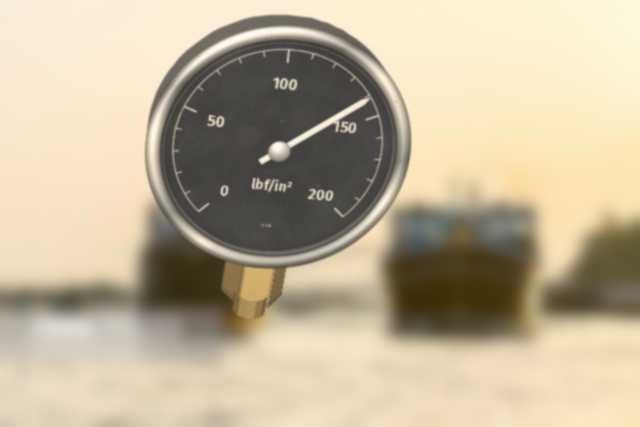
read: 140 psi
